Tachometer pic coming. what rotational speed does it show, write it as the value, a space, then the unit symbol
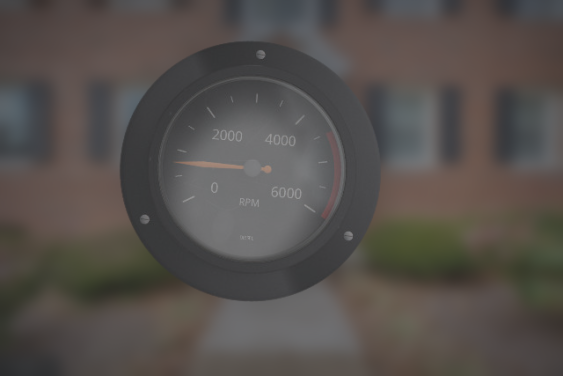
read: 750 rpm
